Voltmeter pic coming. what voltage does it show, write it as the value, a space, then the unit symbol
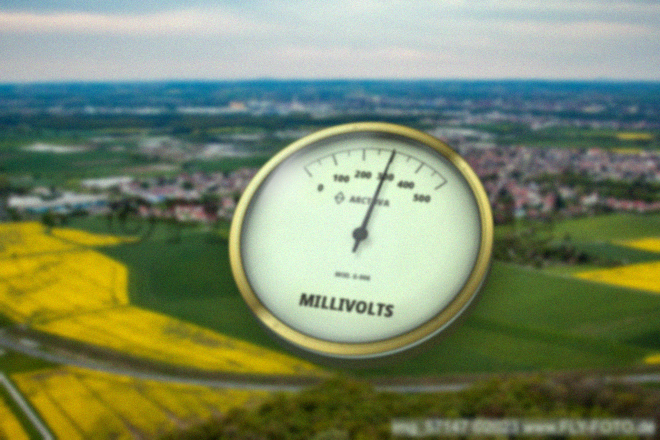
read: 300 mV
